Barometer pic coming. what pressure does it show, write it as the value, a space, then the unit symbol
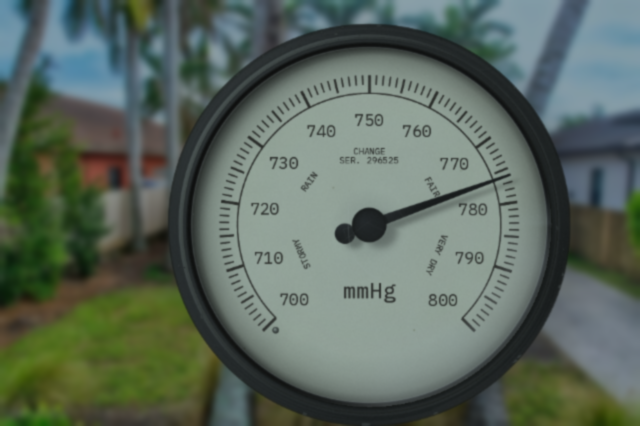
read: 776 mmHg
